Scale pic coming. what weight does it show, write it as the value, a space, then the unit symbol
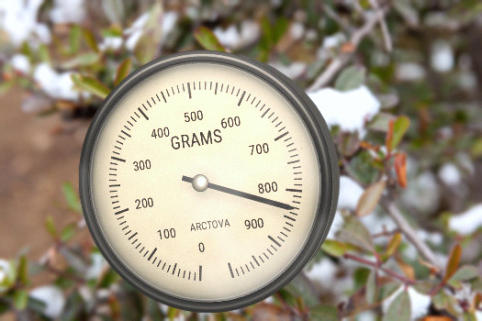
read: 830 g
